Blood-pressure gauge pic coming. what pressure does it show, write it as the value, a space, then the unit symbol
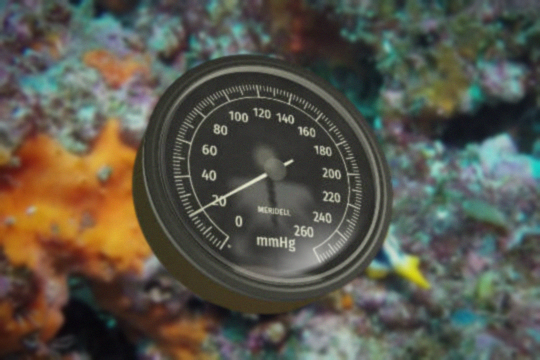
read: 20 mmHg
